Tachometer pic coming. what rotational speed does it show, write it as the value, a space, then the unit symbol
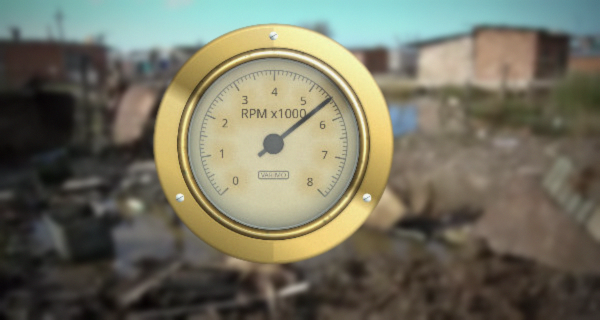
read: 5500 rpm
